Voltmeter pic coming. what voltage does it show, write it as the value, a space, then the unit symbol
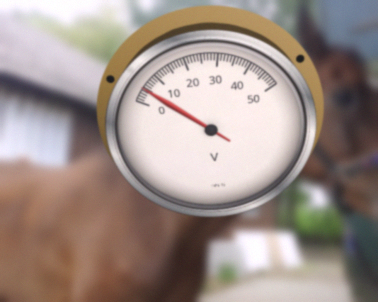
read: 5 V
